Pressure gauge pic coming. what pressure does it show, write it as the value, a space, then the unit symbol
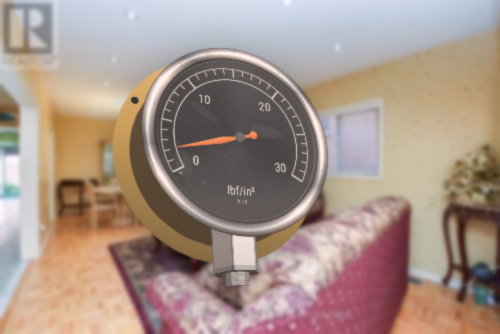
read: 2 psi
